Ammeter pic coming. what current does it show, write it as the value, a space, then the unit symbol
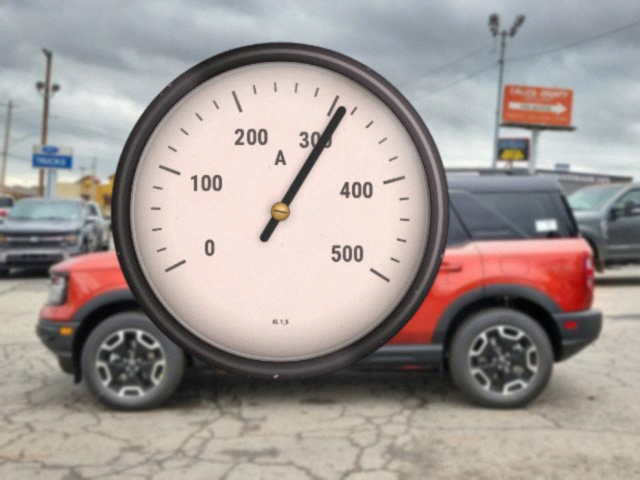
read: 310 A
